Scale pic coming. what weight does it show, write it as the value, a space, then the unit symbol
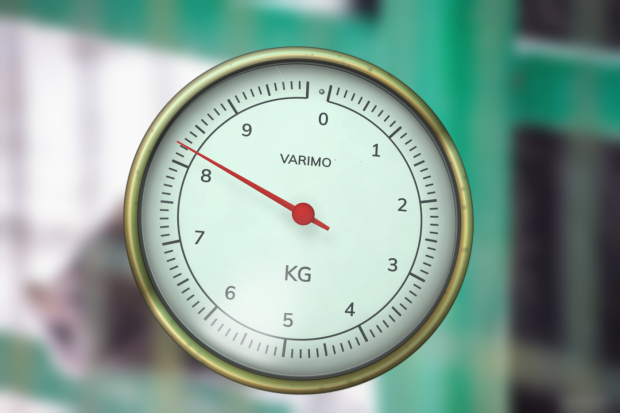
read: 8.2 kg
